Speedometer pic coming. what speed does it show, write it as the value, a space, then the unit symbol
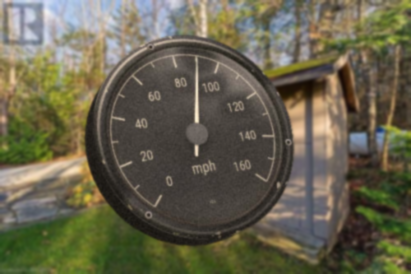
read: 90 mph
